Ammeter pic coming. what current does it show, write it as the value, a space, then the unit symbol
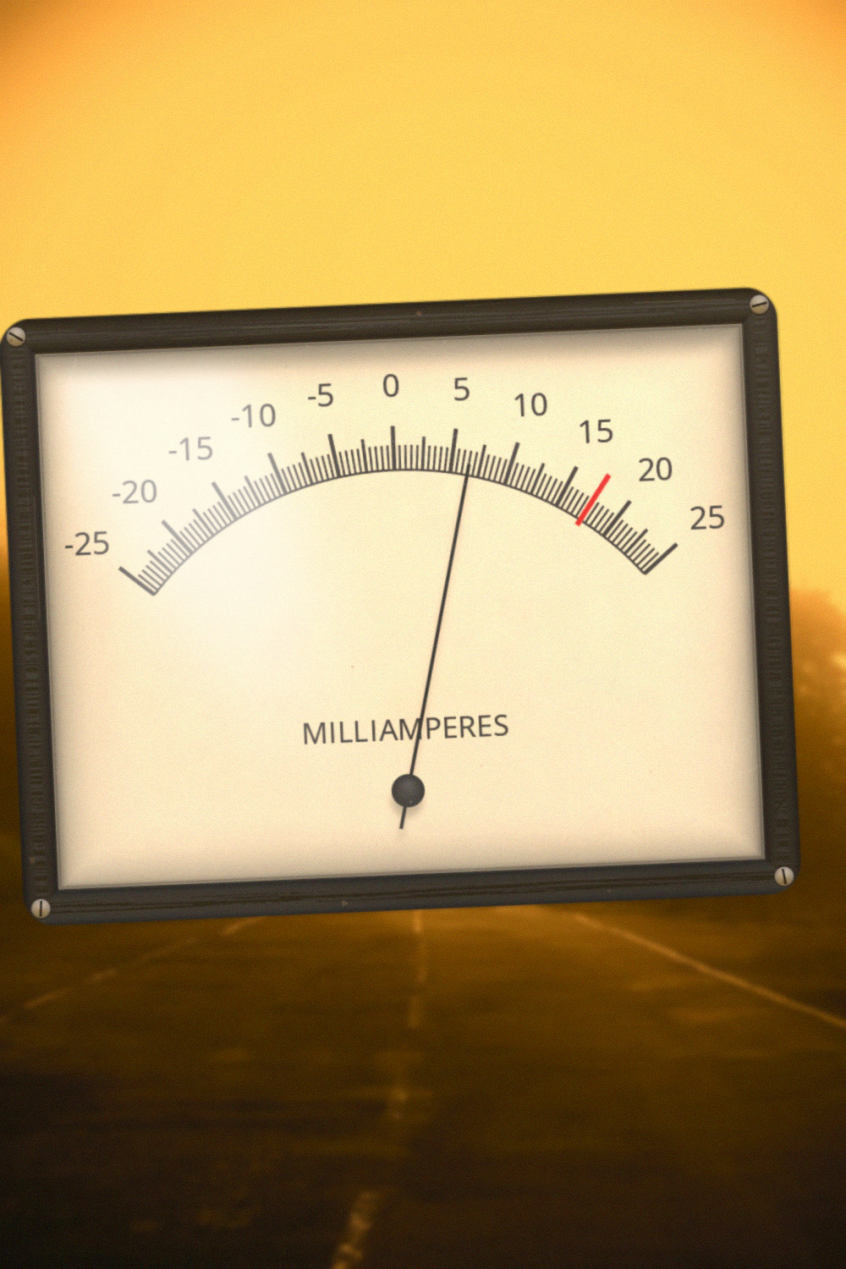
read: 6.5 mA
